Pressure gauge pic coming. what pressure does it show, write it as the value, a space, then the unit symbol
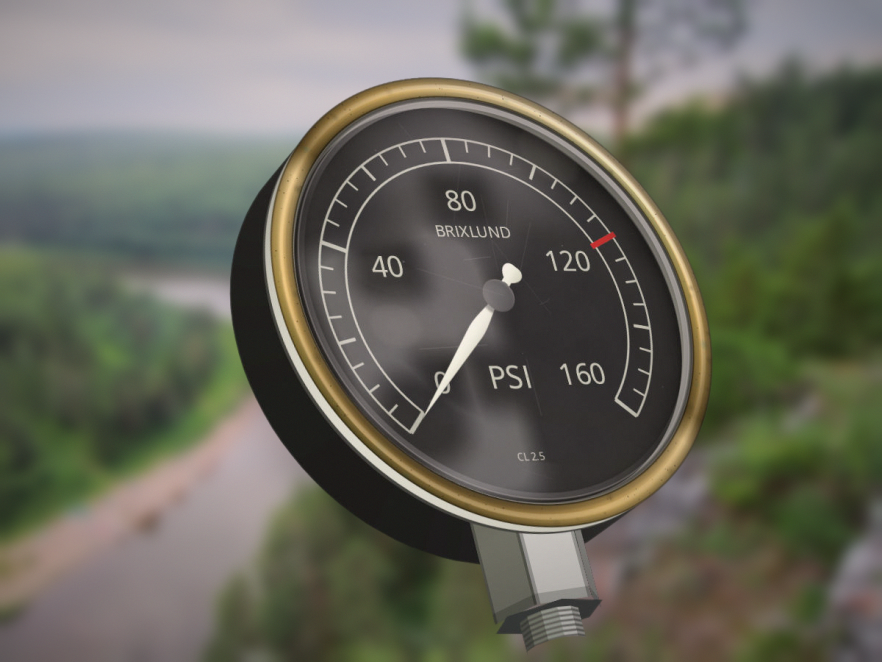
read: 0 psi
